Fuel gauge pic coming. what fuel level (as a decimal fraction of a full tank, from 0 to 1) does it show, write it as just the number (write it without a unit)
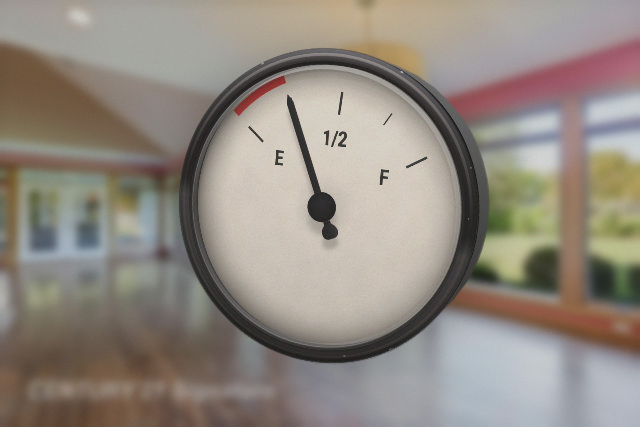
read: 0.25
